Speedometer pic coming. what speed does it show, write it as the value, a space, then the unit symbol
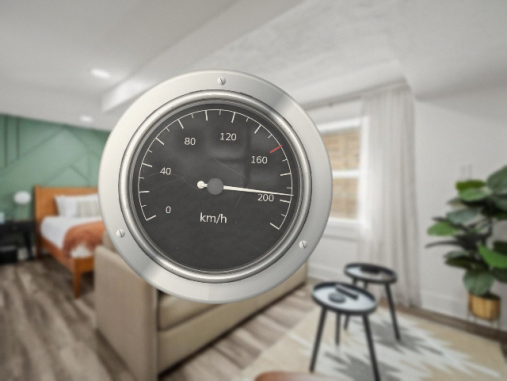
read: 195 km/h
